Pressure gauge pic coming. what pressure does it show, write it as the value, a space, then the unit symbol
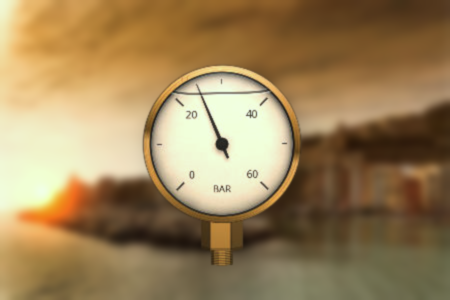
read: 25 bar
